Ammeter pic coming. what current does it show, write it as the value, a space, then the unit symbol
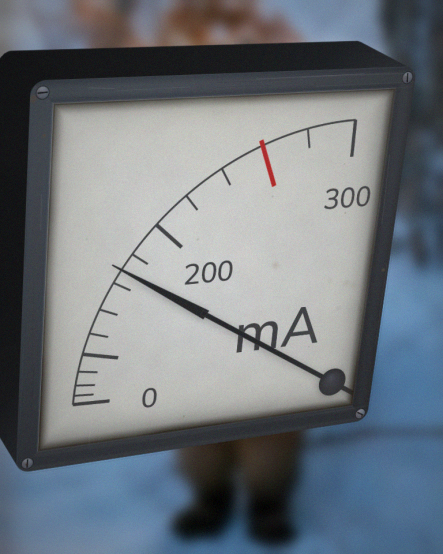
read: 170 mA
